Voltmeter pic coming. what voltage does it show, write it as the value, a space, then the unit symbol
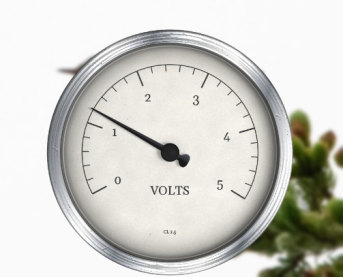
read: 1.2 V
